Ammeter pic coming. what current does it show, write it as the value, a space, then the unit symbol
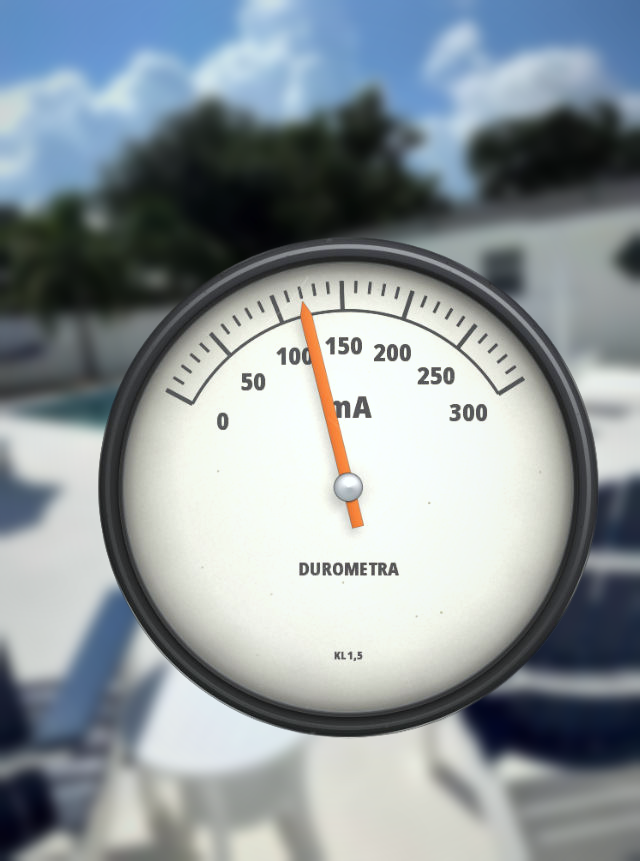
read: 120 mA
